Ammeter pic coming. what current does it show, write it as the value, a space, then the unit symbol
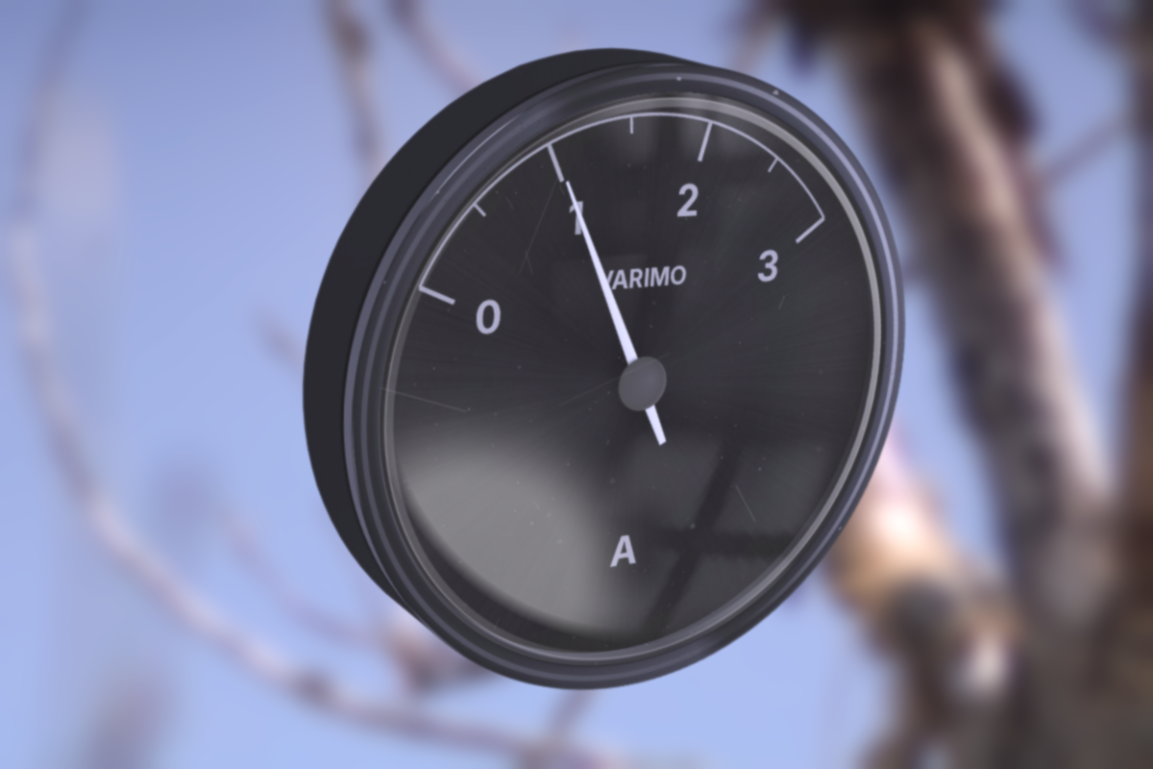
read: 1 A
